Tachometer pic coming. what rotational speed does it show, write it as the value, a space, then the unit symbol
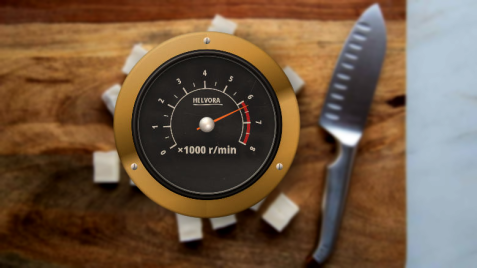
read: 6250 rpm
